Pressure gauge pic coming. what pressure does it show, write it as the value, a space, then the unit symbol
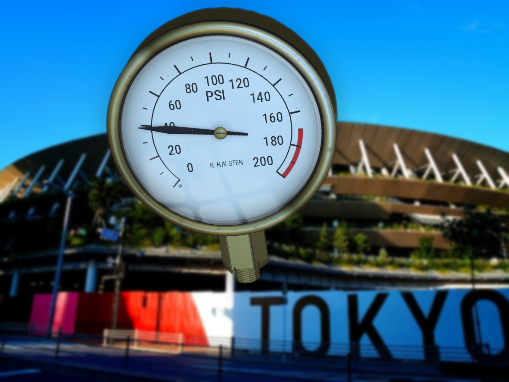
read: 40 psi
